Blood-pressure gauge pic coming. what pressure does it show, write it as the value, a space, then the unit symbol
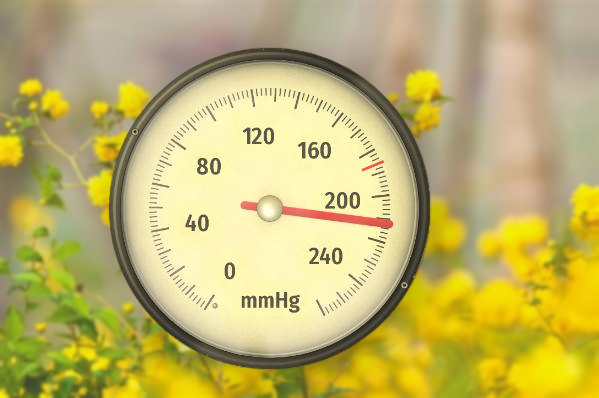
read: 212 mmHg
